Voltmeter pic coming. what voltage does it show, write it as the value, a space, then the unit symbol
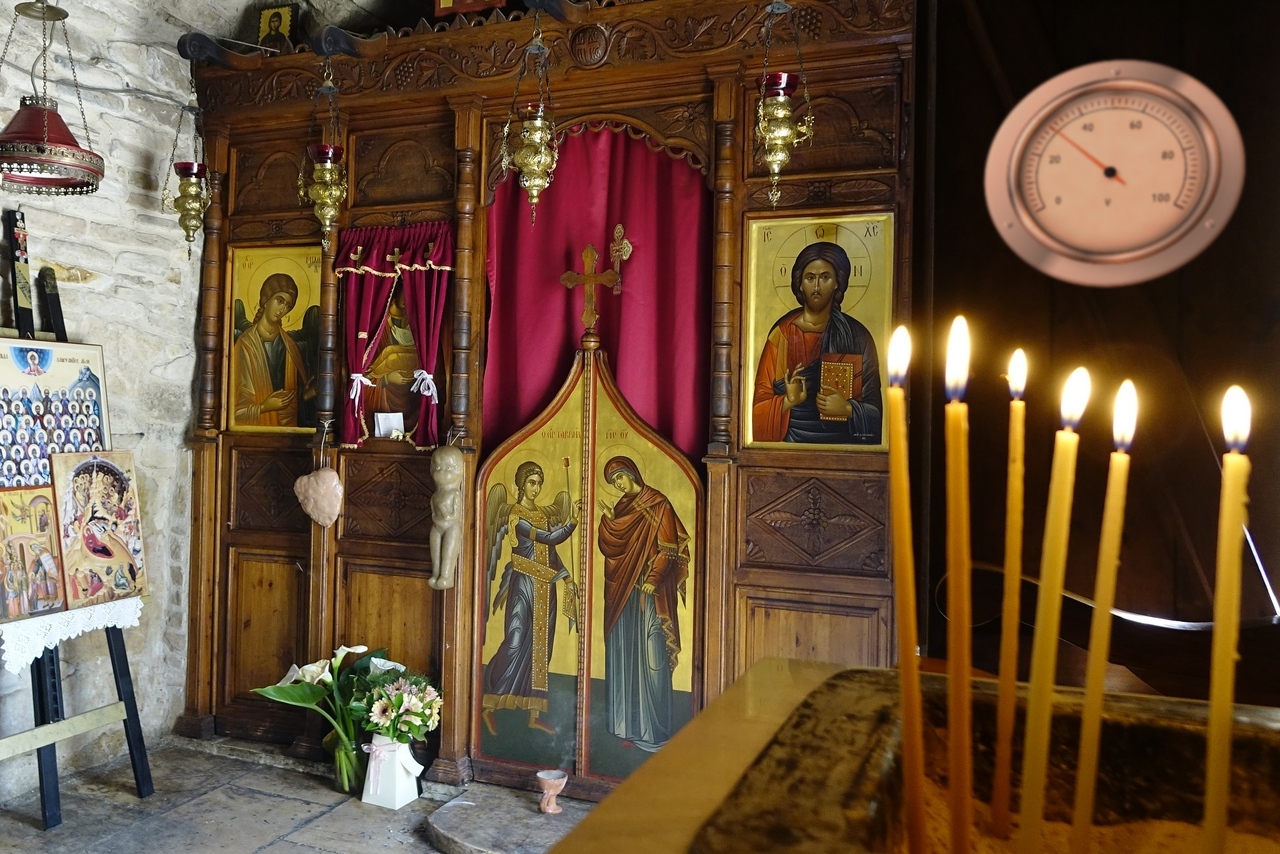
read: 30 V
